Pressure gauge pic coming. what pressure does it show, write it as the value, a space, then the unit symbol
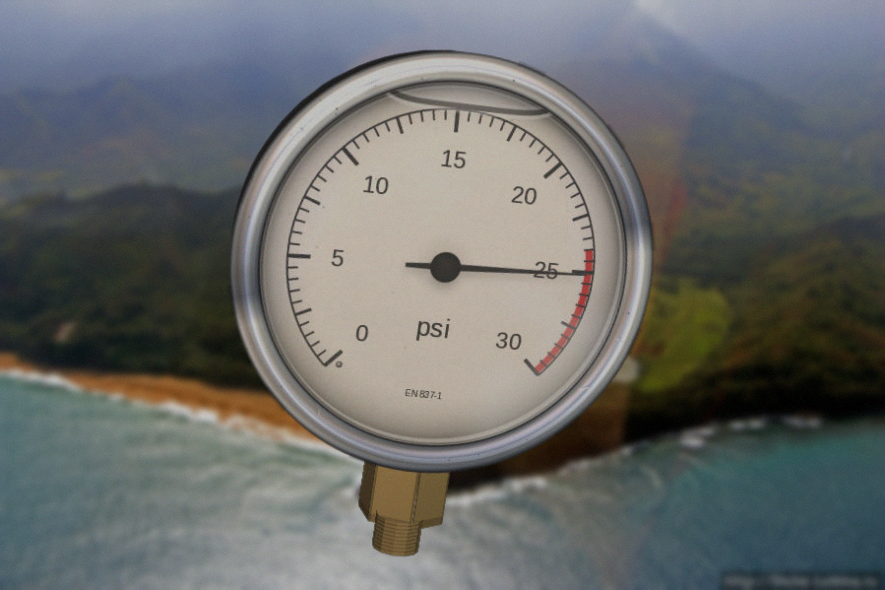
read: 25 psi
